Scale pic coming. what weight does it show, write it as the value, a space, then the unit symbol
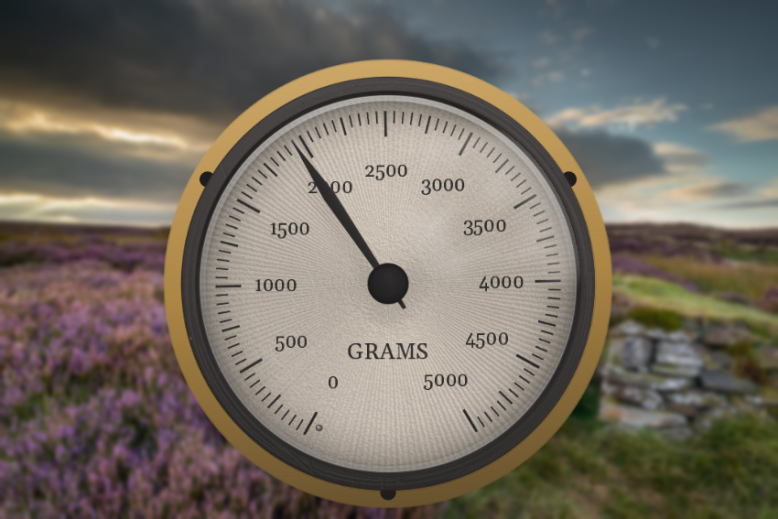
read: 1950 g
